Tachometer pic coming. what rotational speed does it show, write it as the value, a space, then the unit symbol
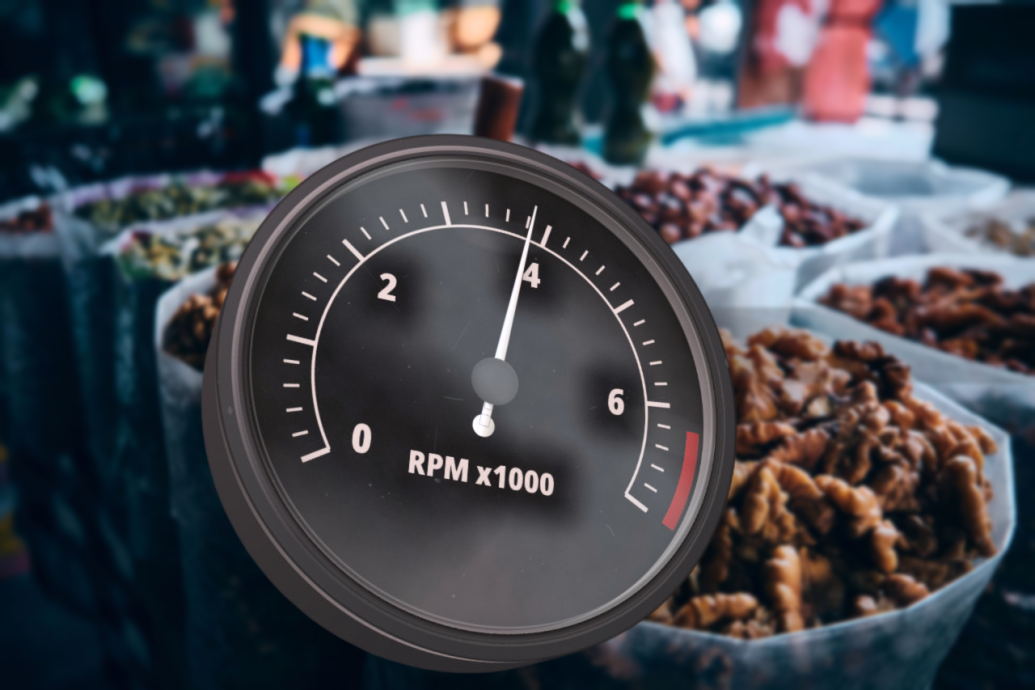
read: 3800 rpm
